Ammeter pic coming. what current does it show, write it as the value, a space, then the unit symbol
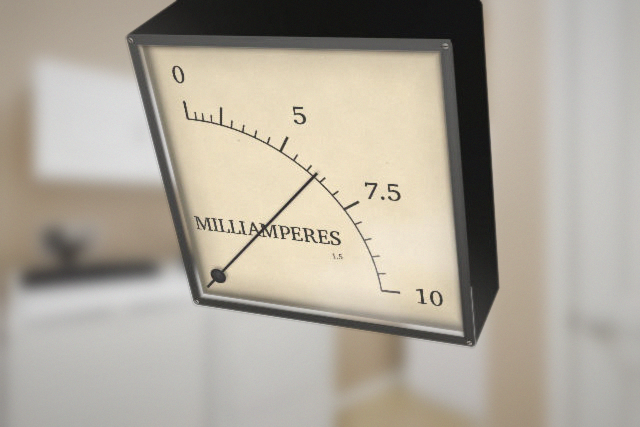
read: 6.25 mA
